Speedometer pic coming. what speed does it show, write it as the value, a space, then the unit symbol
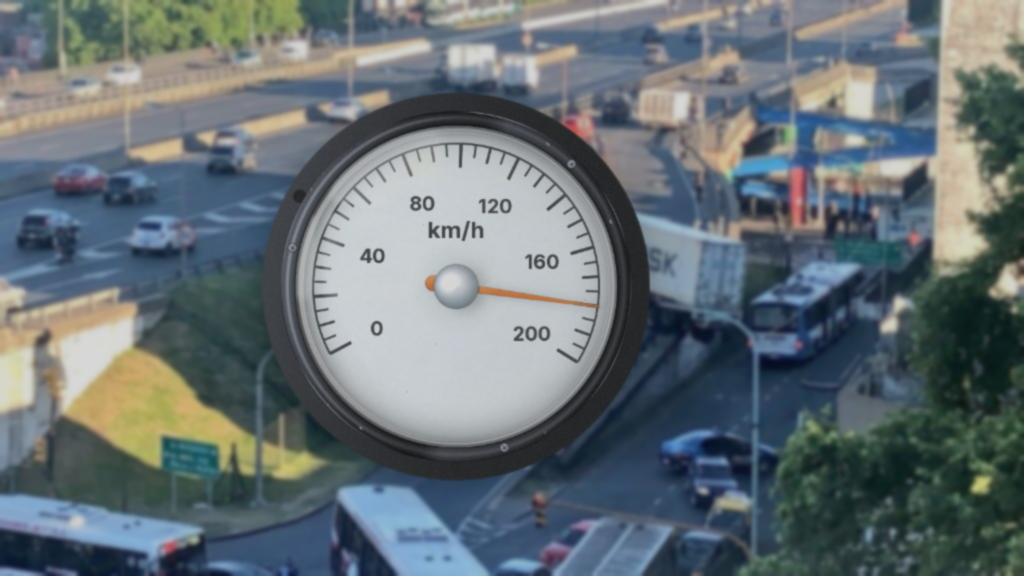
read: 180 km/h
